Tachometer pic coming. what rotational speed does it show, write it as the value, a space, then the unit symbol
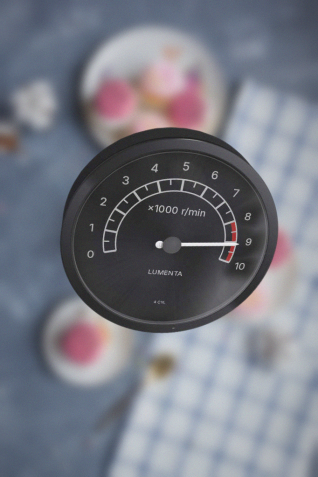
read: 9000 rpm
